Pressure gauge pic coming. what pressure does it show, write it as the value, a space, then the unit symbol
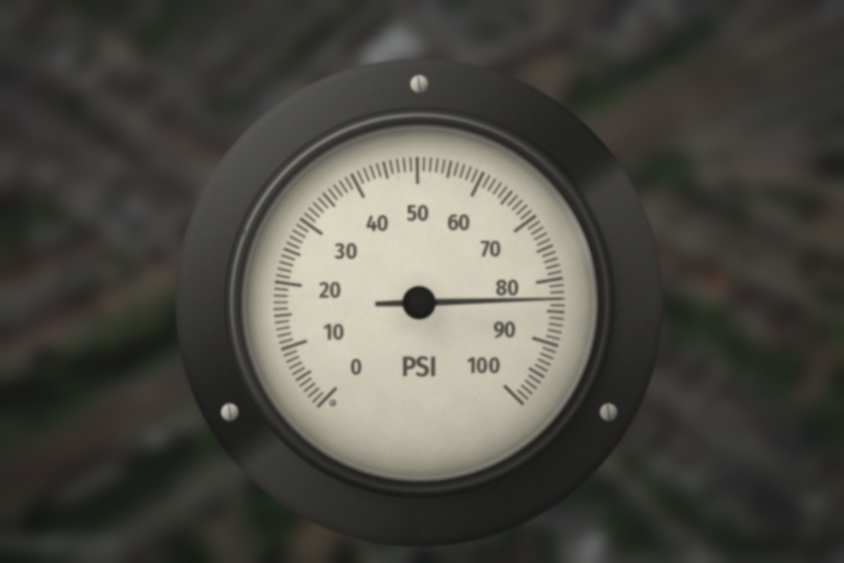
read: 83 psi
